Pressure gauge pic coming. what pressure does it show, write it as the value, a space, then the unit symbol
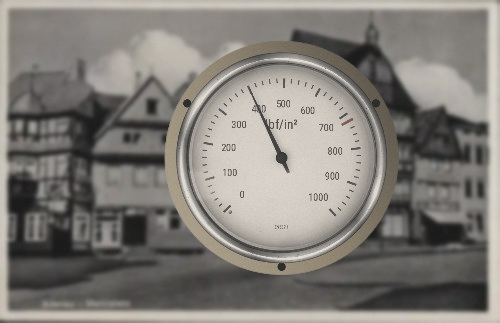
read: 400 psi
